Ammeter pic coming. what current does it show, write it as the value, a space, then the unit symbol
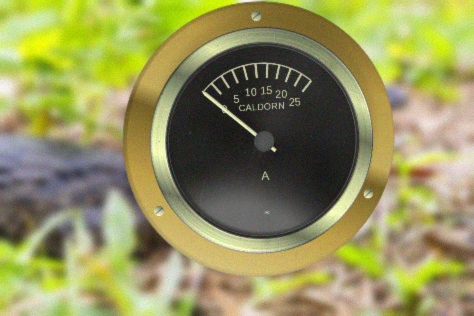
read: 0 A
